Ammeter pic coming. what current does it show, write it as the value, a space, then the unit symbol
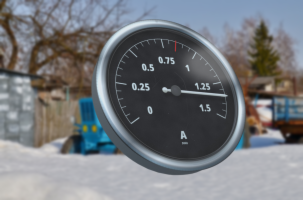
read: 1.35 A
